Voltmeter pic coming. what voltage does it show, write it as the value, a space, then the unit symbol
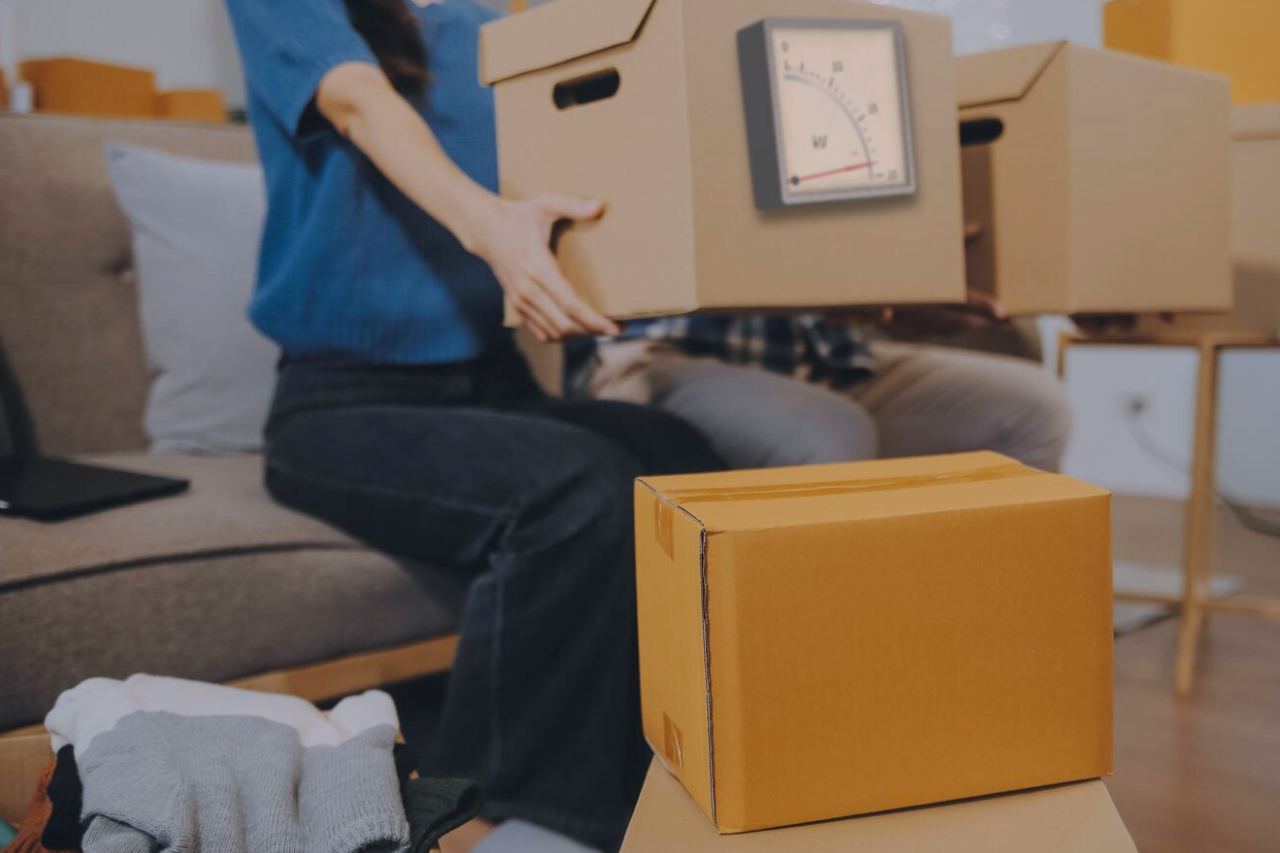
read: 19 kV
